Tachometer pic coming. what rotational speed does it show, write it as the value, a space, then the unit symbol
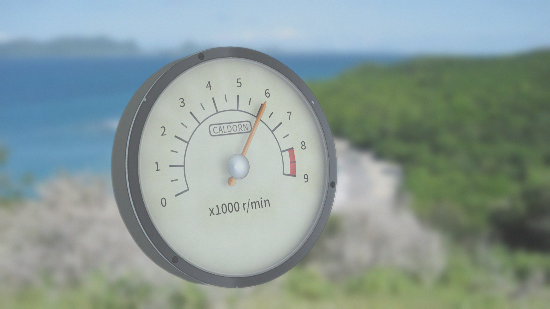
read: 6000 rpm
